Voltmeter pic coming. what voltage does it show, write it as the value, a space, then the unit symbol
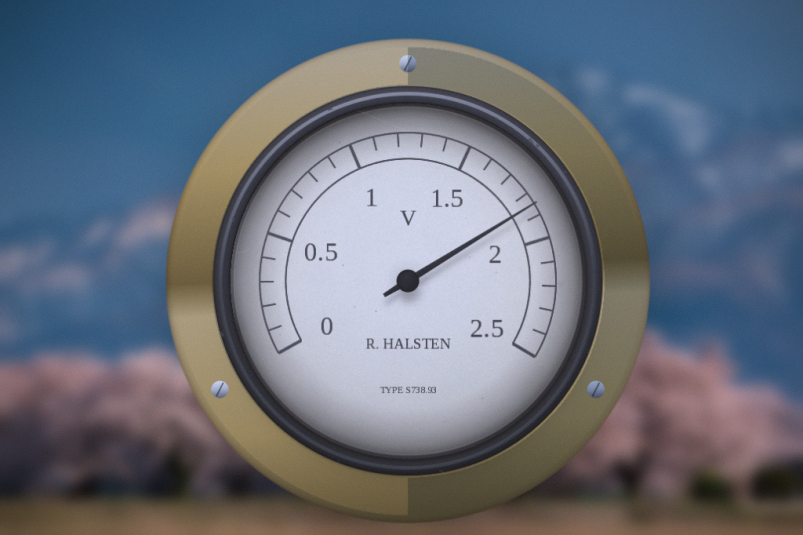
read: 1.85 V
